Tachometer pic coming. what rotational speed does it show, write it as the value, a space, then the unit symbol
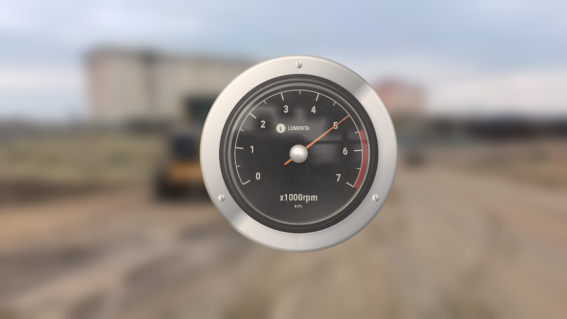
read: 5000 rpm
